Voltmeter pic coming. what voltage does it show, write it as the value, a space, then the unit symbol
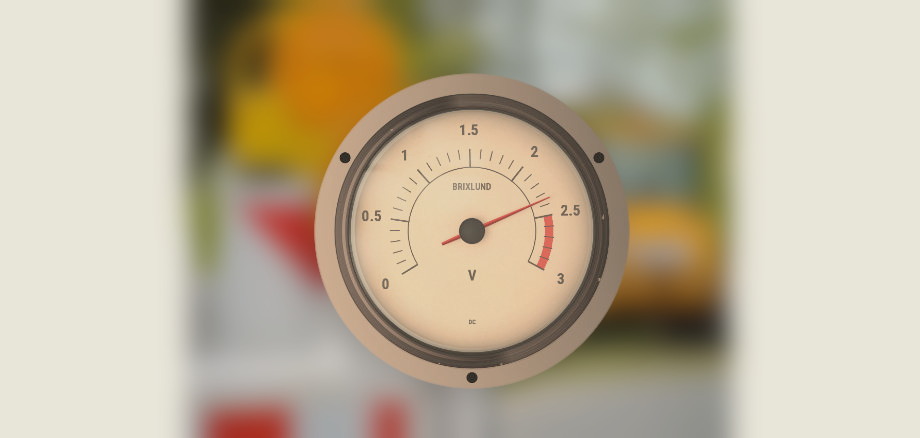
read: 2.35 V
